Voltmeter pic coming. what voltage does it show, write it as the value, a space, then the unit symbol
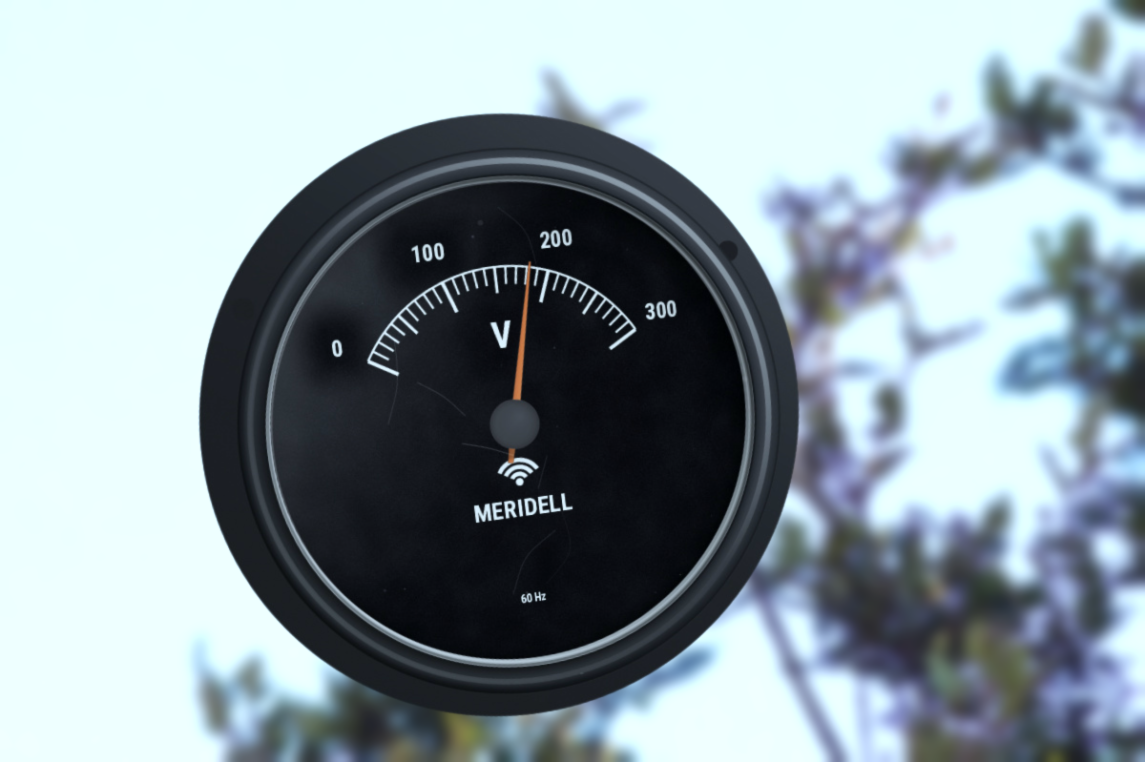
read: 180 V
